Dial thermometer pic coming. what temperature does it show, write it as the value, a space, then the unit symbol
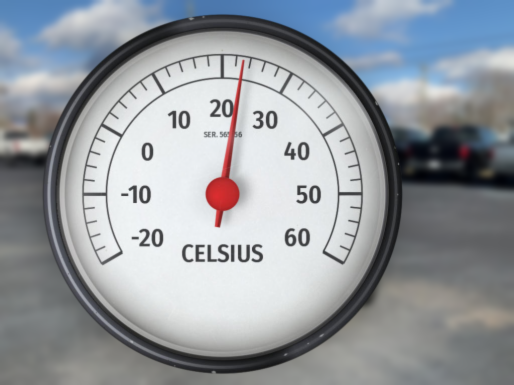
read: 23 °C
